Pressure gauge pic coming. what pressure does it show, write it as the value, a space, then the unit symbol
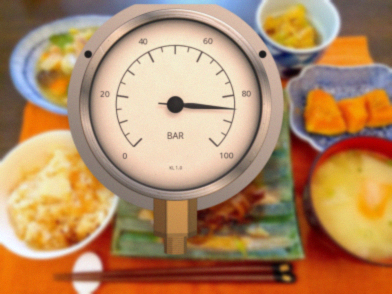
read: 85 bar
